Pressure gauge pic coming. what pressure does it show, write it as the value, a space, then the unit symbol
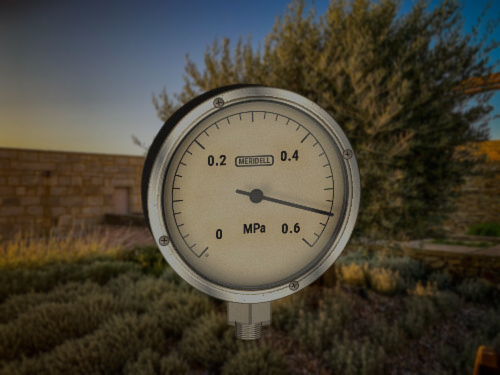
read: 0.54 MPa
